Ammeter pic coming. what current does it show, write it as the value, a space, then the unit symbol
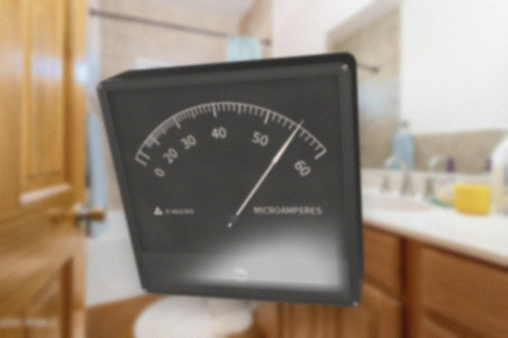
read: 55 µA
